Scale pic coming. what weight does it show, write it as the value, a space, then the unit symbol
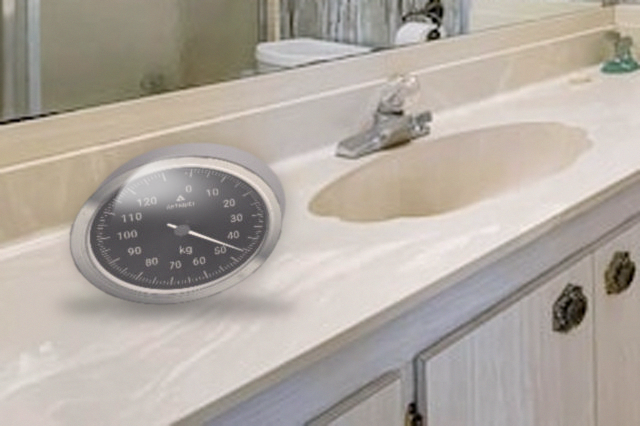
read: 45 kg
